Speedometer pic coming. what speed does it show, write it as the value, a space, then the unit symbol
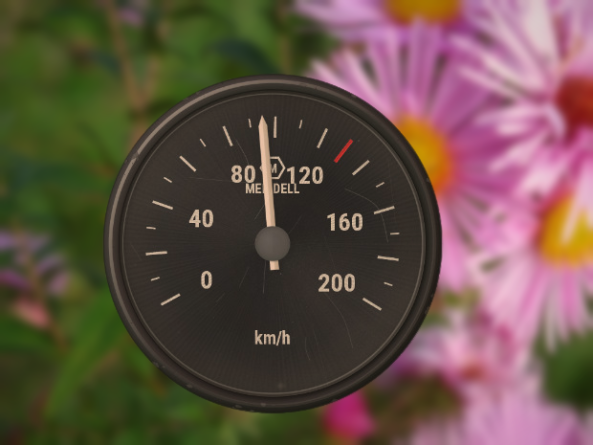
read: 95 km/h
